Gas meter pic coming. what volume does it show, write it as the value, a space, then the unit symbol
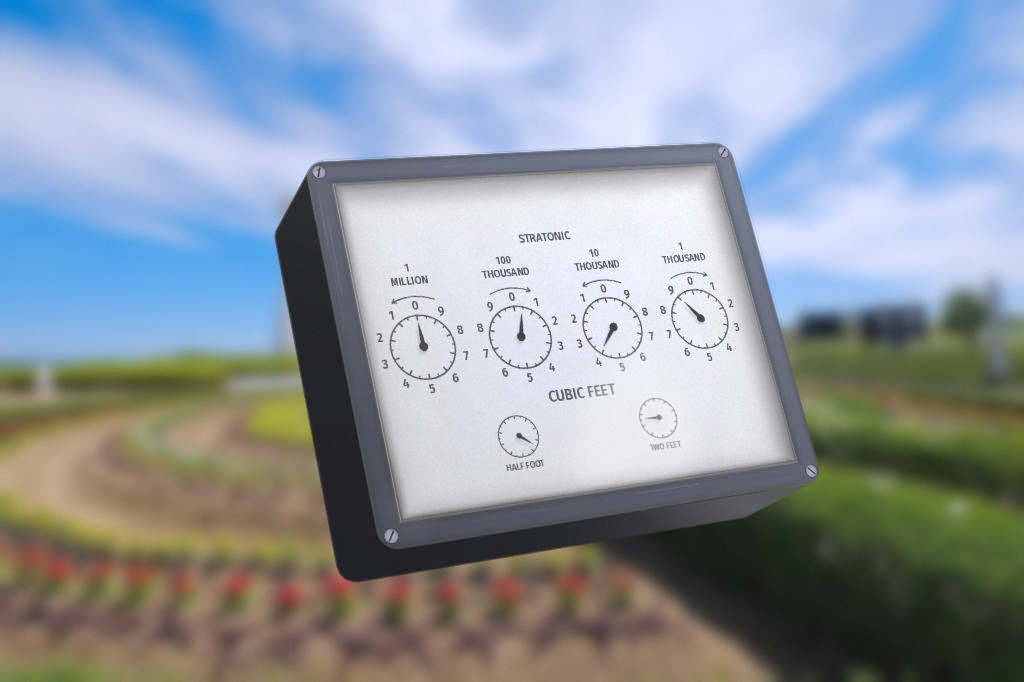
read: 3900 ft³
